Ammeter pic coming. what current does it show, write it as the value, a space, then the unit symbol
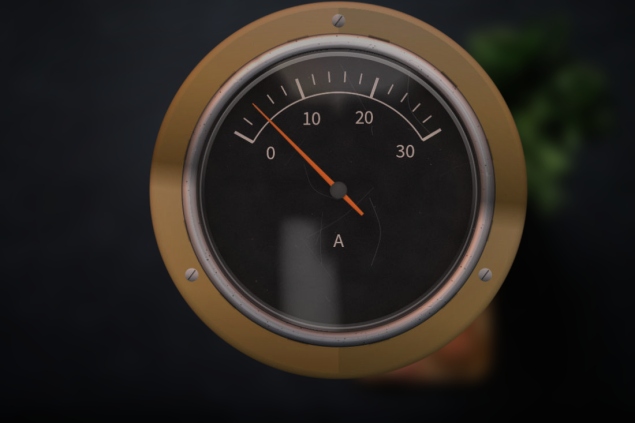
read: 4 A
